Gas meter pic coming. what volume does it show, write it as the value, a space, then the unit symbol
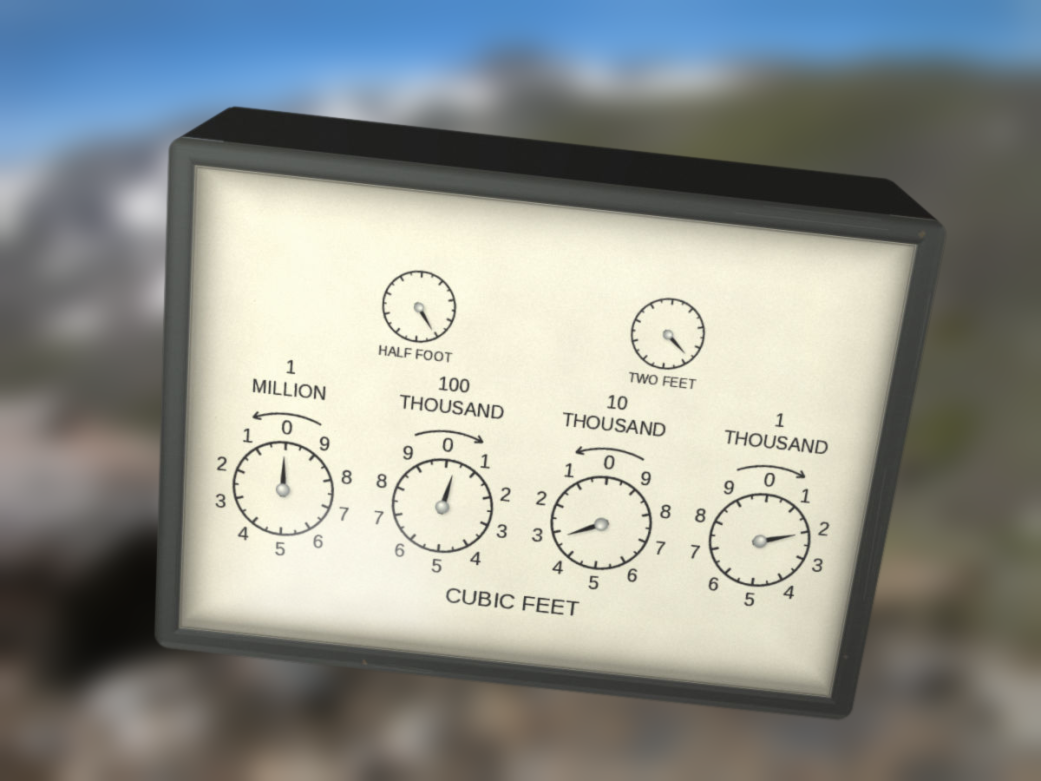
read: 3200 ft³
